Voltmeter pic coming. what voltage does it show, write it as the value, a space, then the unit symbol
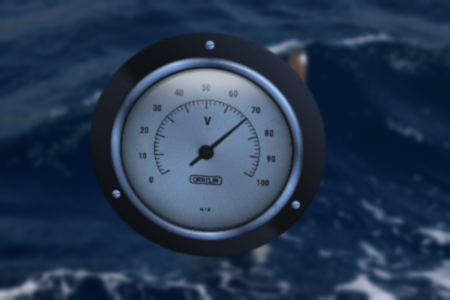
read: 70 V
